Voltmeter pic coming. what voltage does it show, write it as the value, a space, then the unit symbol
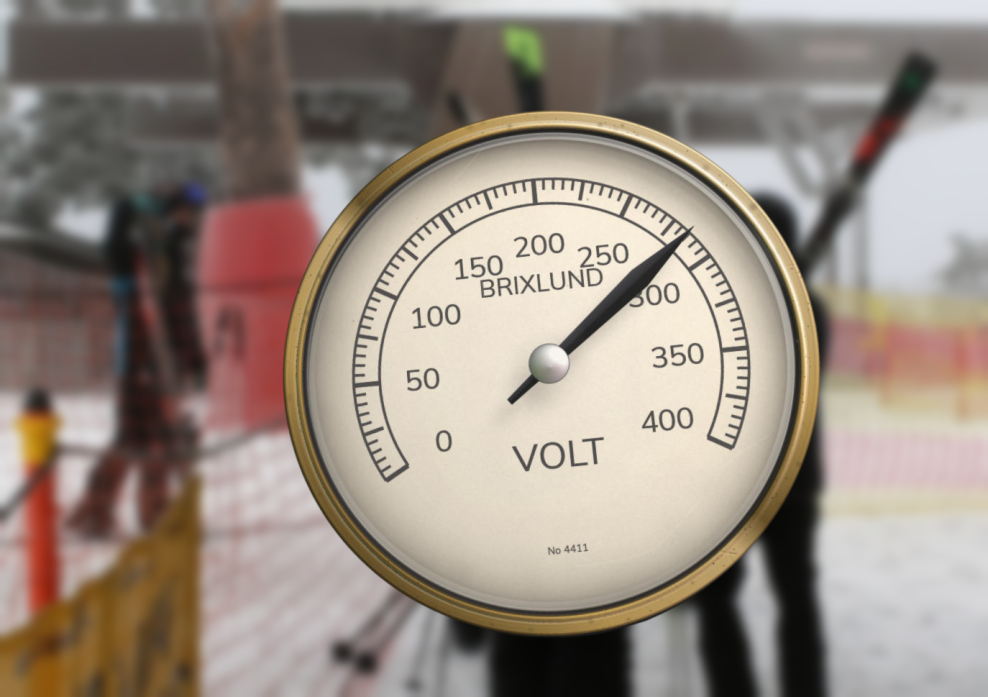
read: 285 V
